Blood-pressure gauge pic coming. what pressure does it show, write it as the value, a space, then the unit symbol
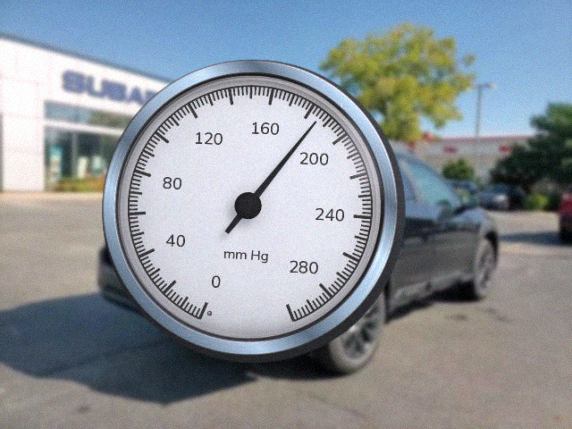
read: 186 mmHg
